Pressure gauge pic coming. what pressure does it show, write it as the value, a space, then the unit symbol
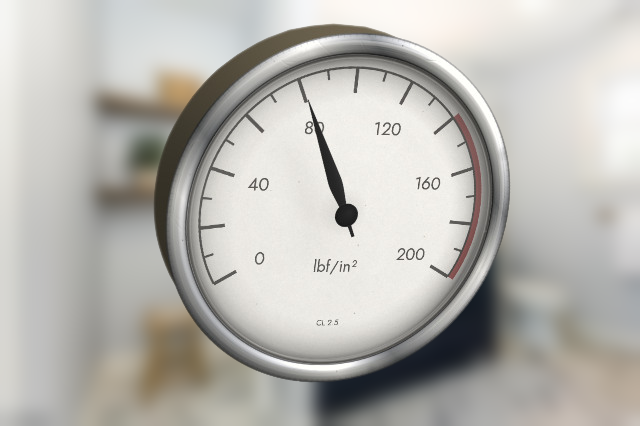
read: 80 psi
